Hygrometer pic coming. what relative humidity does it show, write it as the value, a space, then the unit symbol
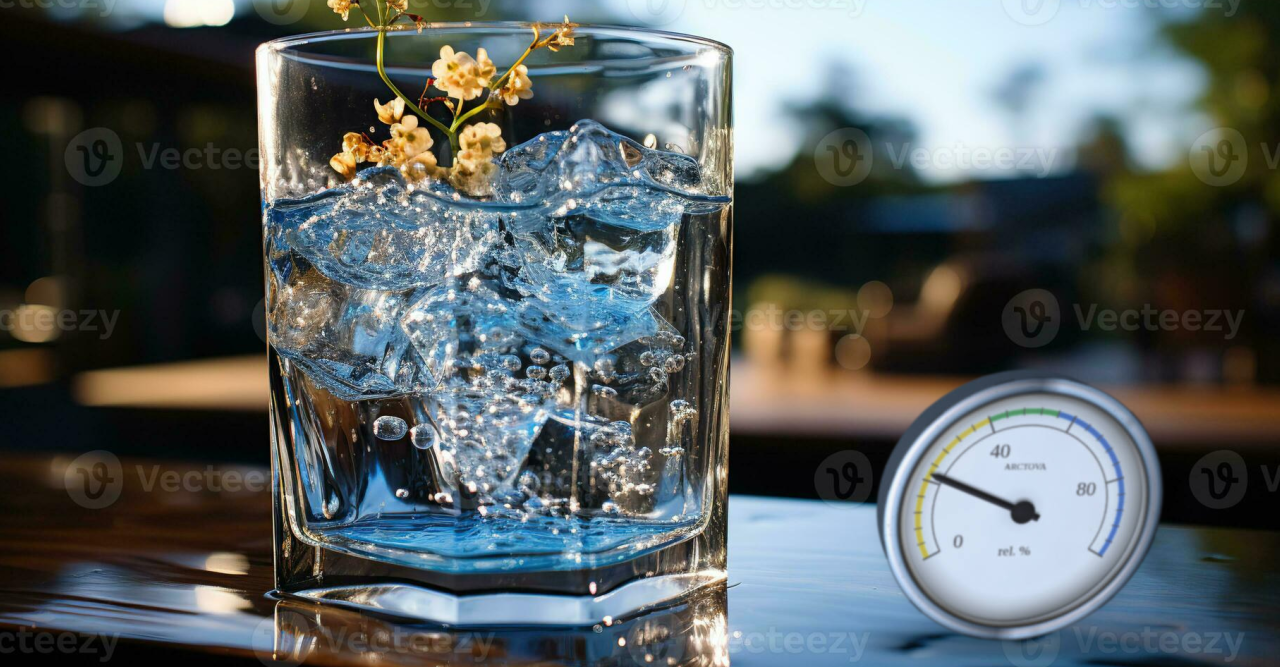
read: 22 %
